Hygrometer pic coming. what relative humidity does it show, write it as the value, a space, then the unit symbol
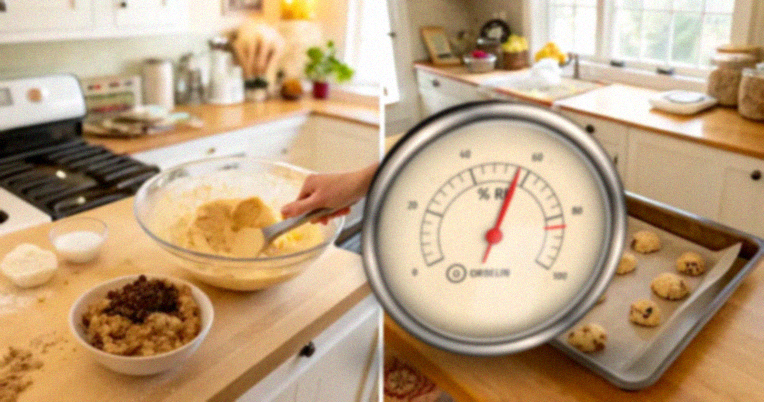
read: 56 %
